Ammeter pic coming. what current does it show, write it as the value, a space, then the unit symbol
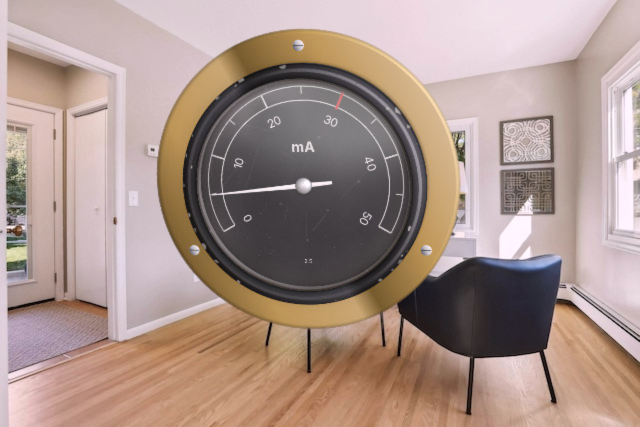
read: 5 mA
